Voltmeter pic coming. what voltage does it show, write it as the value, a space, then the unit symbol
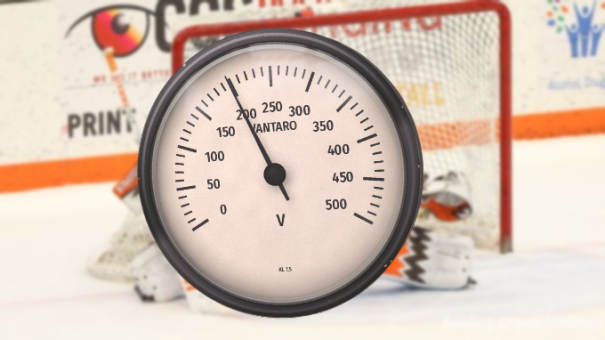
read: 200 V
